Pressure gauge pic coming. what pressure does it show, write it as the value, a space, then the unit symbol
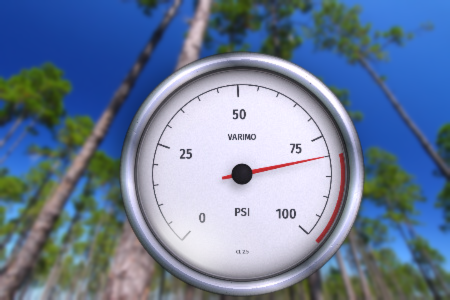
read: 80 psi
